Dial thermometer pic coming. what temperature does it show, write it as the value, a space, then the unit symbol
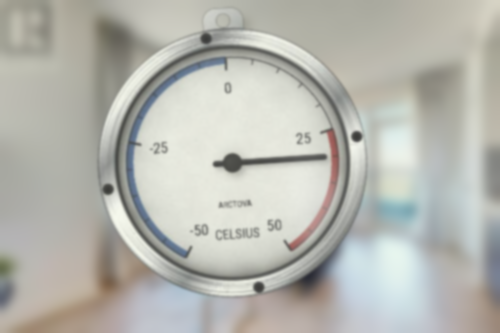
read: 30 °C
